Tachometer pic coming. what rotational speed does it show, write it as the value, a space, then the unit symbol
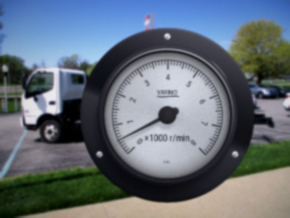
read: 500 rpm
